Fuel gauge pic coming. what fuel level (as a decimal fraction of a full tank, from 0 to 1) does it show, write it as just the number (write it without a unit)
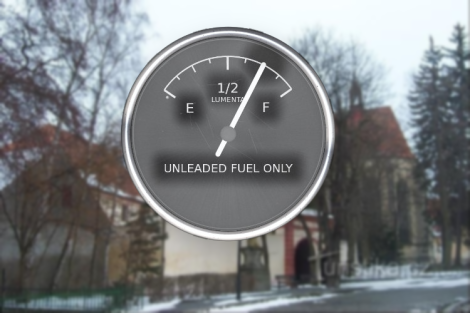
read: 0.75
